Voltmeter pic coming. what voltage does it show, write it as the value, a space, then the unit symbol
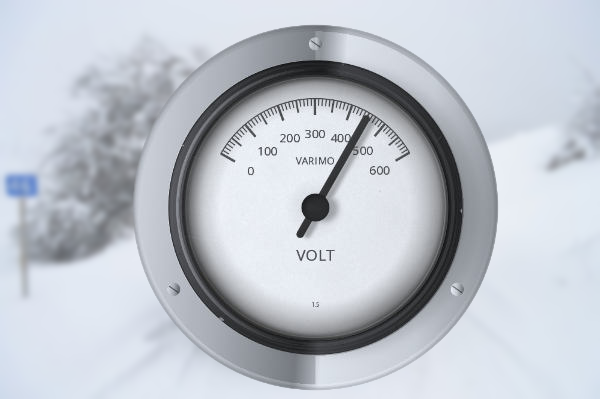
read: 450 V
